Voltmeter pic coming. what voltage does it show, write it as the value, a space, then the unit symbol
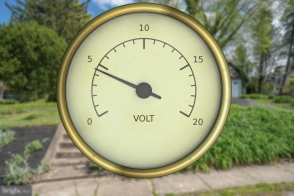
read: 4.5 V
